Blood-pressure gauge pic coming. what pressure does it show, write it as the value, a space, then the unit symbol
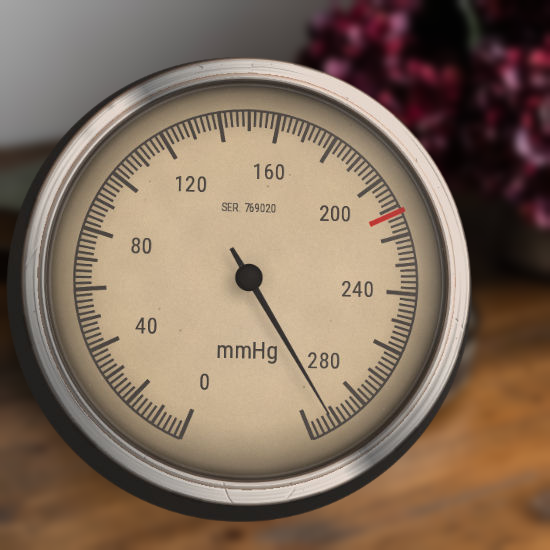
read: 292 mmHg
